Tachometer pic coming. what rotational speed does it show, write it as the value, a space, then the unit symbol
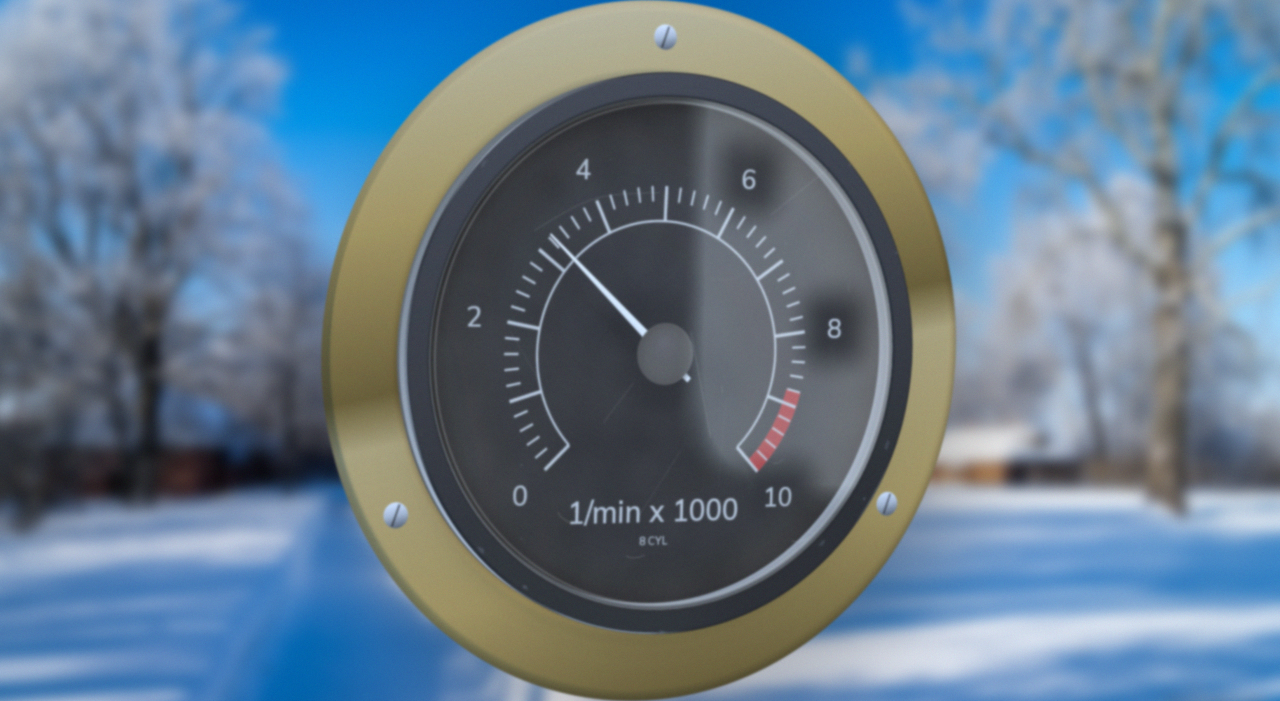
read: 3200 rpm
